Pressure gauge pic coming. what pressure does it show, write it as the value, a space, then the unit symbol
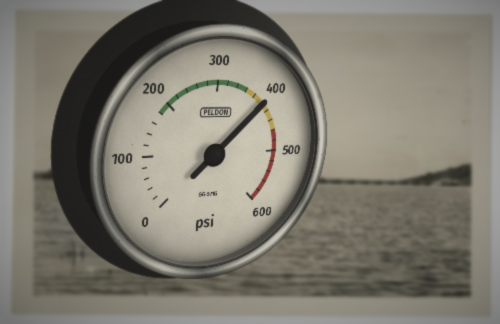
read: 400 psi
